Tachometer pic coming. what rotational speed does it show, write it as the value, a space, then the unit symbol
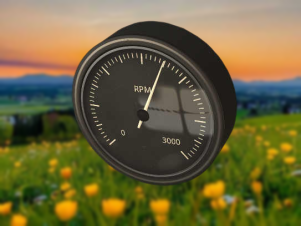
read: 1750 rpm
